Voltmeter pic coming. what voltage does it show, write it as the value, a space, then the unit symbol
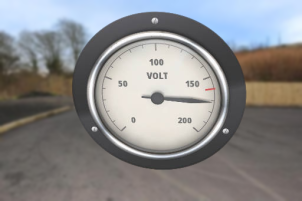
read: 170 V
